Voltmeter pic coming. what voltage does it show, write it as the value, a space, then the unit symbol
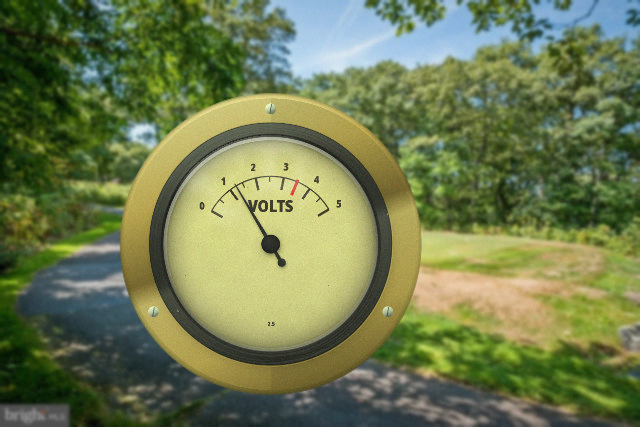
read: 1.25 V
